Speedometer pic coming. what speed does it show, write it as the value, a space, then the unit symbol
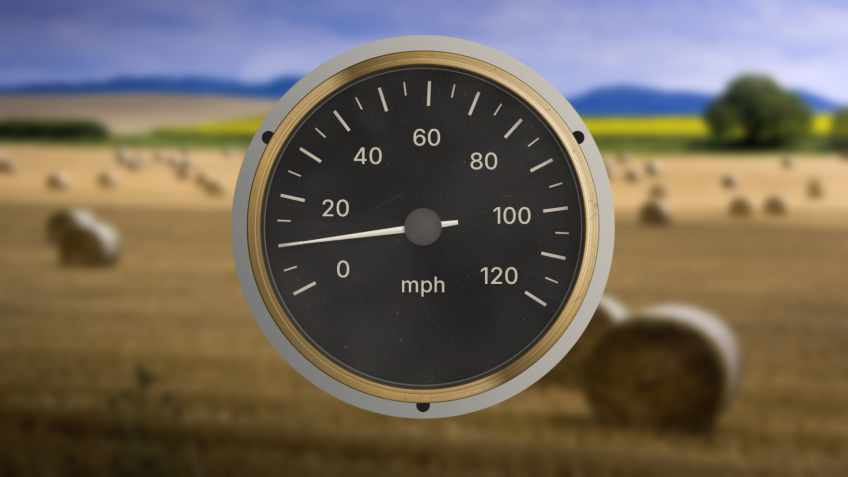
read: 10 mph
